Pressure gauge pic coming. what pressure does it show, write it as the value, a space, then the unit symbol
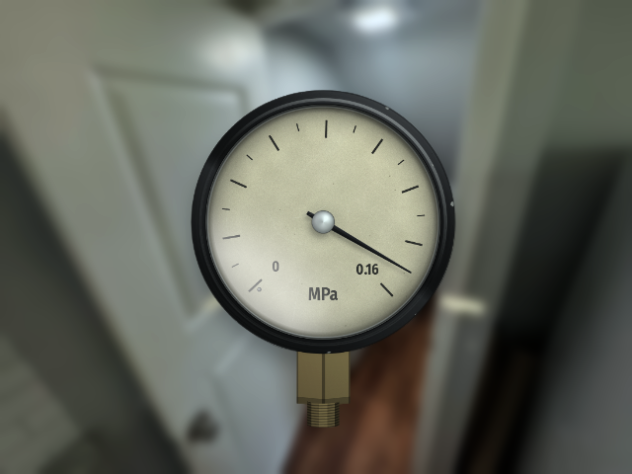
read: 0.15 MPa
